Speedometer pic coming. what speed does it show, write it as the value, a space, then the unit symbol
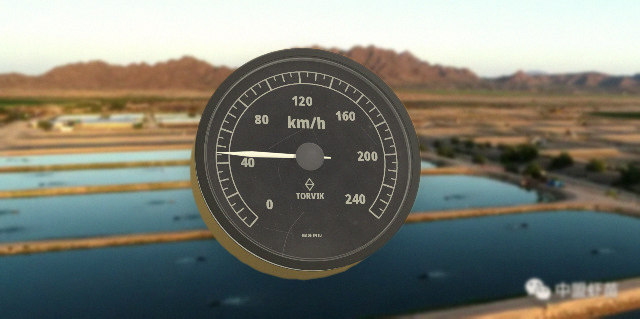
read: 45 km/h
